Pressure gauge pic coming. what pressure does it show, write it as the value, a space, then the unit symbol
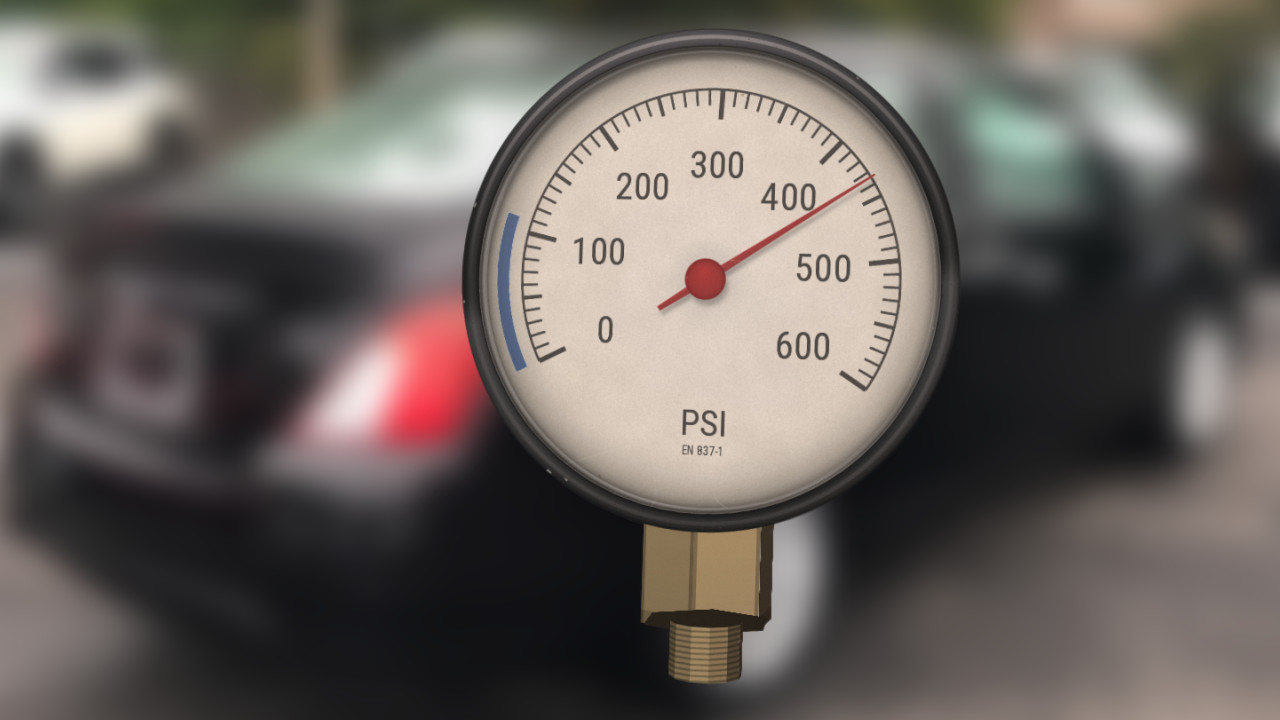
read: 435 psi
